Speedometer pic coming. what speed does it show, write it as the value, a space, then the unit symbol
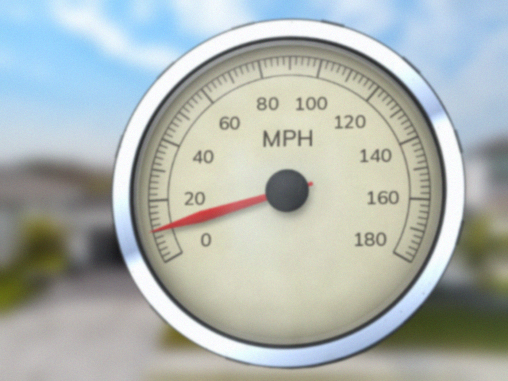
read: 10 mph
